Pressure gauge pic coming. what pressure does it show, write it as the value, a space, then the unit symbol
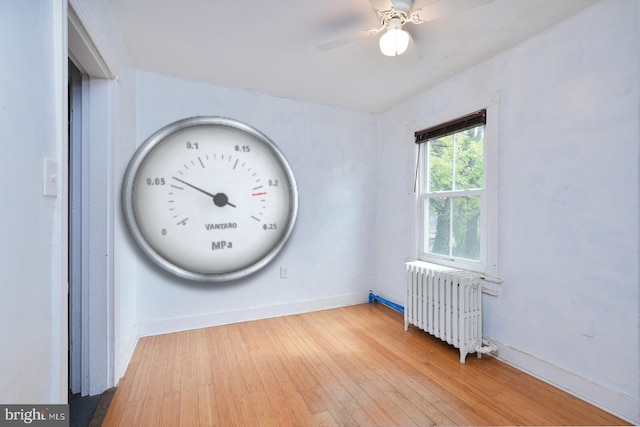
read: 0.06 MPa
